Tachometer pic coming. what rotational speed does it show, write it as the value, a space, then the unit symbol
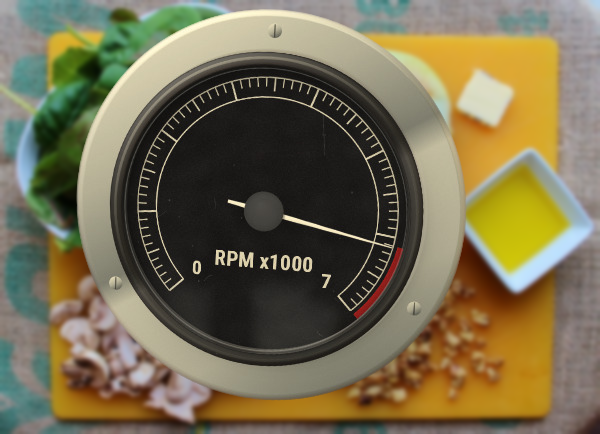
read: 6100 rpm
